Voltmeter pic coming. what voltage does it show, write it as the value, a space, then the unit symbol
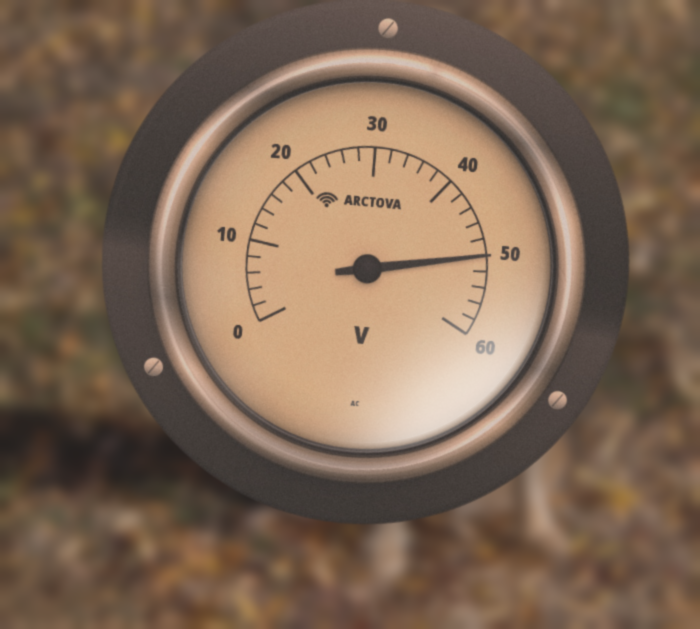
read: 50 V
